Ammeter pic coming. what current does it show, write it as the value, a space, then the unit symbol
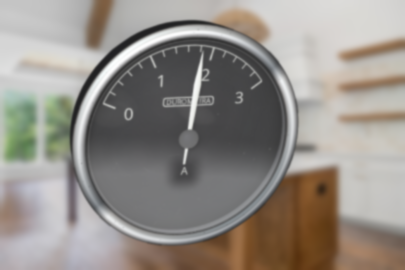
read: 1.8 A
